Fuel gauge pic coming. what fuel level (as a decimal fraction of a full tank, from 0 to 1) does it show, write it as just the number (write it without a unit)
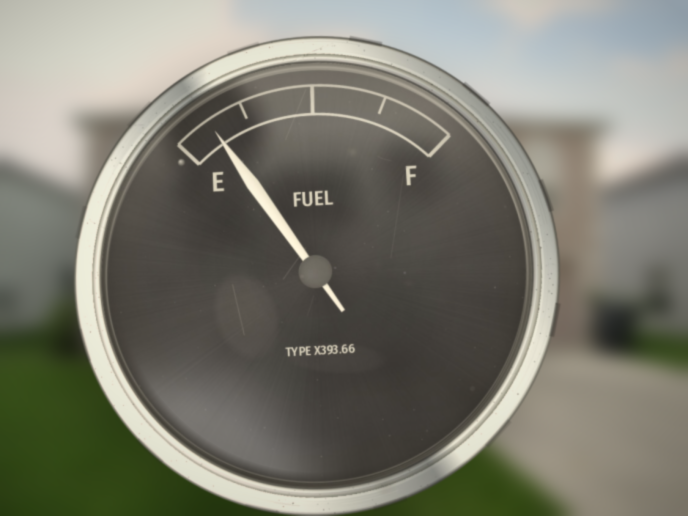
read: 0.125
